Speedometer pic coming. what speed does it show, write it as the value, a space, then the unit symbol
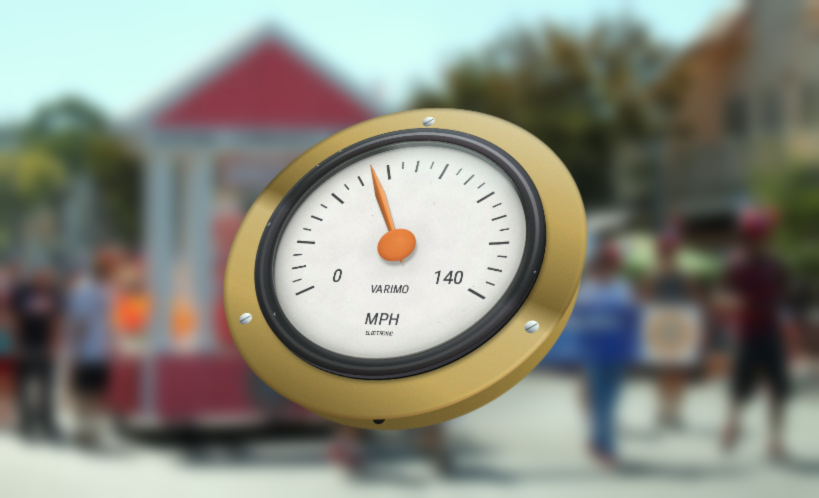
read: 55 mph
